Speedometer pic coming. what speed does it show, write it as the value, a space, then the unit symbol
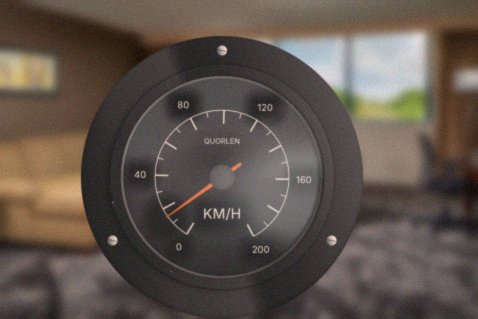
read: 15 km/h
